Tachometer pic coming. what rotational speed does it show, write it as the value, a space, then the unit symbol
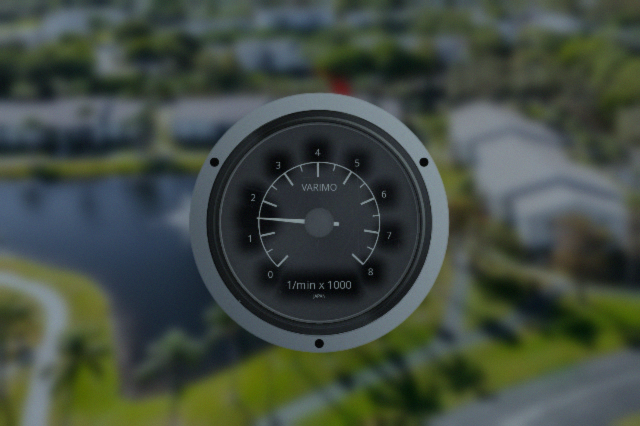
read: 1500 rpm
